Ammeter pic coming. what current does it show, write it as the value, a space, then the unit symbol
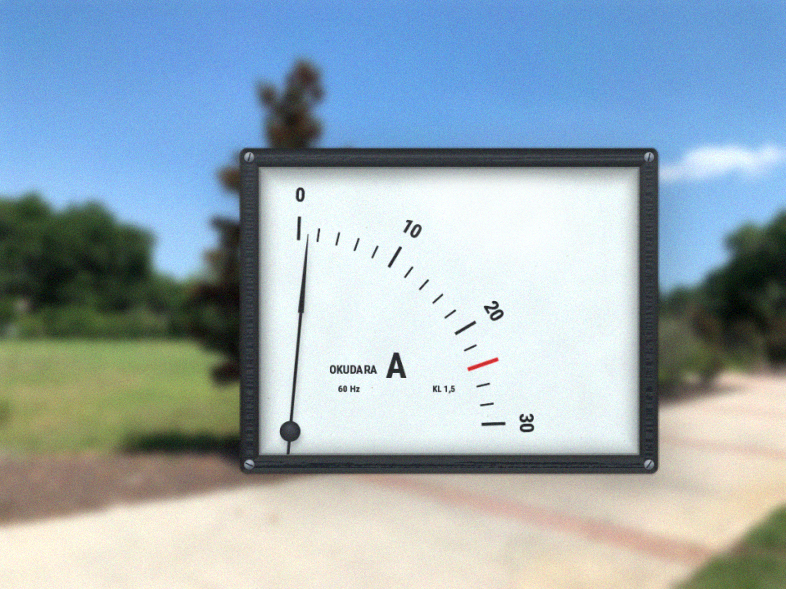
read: 1 A
